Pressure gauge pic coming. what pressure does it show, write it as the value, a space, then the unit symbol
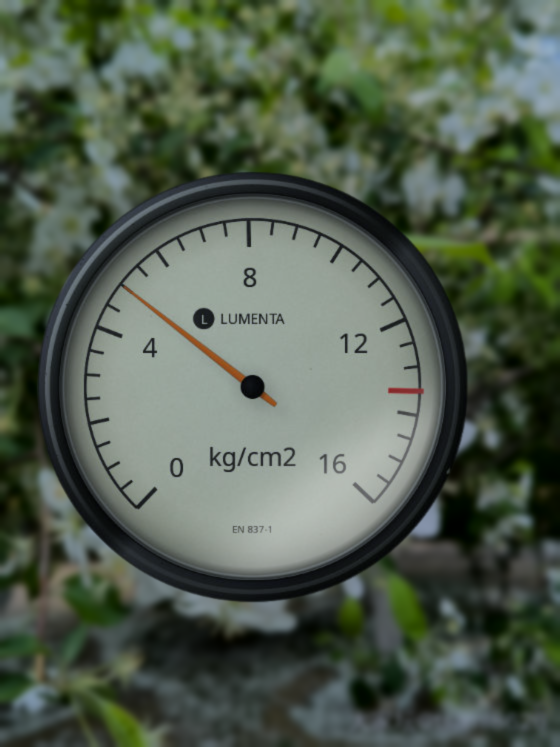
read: 5 kg/cm²
